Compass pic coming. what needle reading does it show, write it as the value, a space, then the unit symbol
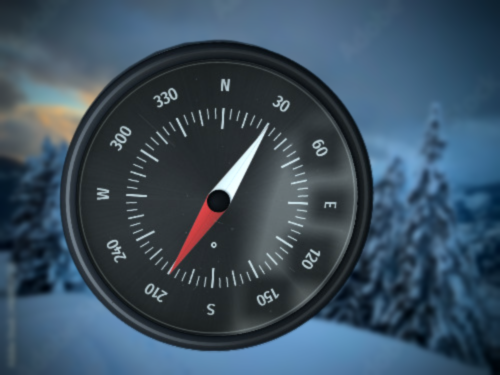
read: 210 °
